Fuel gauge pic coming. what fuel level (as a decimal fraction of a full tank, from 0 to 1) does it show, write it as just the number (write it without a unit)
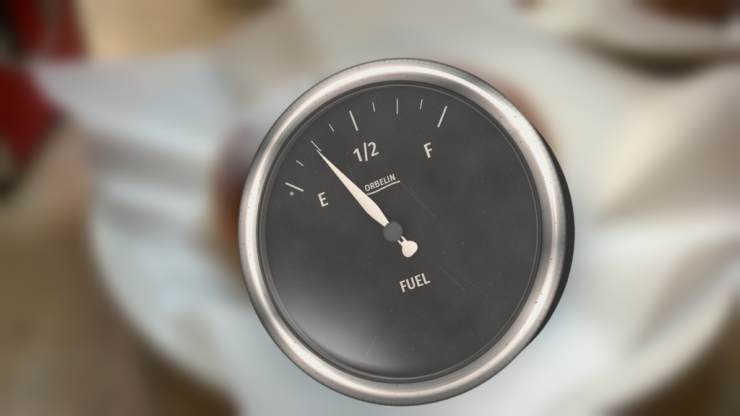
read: 0.25
